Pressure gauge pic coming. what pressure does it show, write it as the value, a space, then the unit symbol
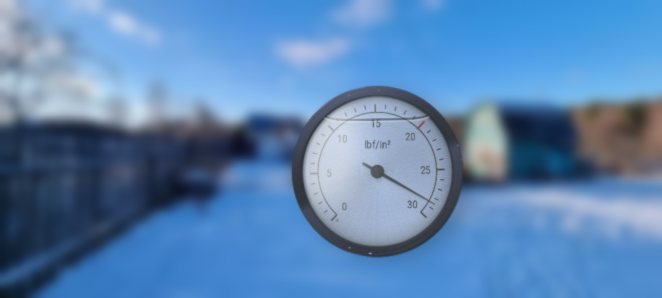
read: 28.5 psi
